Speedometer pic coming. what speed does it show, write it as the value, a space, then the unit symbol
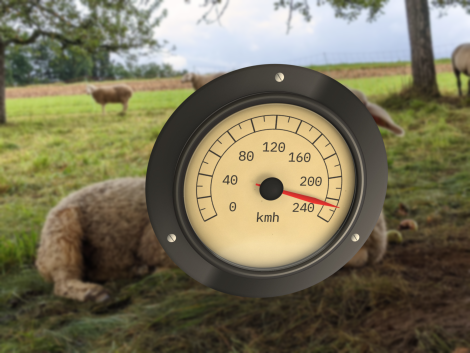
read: 225 km/h
